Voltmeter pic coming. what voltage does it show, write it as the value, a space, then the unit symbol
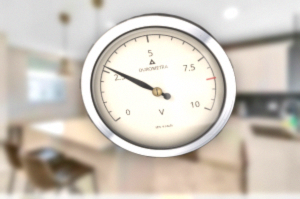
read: 2.75 V
